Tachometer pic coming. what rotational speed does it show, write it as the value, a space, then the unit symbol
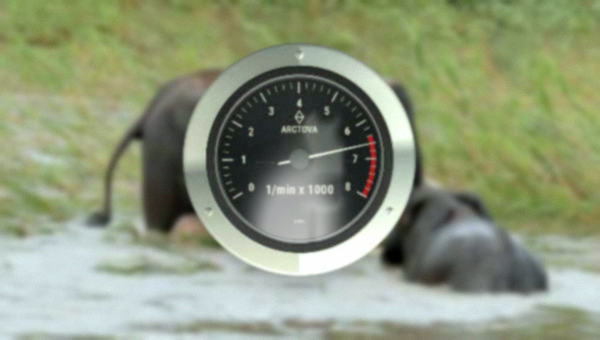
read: 6600 rpm
